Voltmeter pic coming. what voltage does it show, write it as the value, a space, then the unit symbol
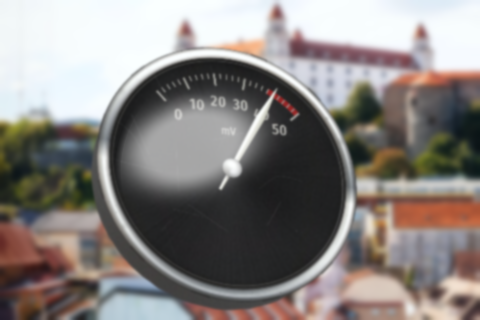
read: 40 mV
